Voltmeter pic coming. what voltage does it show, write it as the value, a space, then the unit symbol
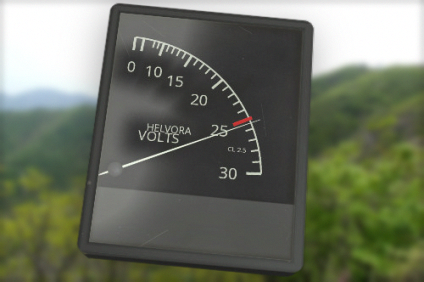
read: 25.5 V
